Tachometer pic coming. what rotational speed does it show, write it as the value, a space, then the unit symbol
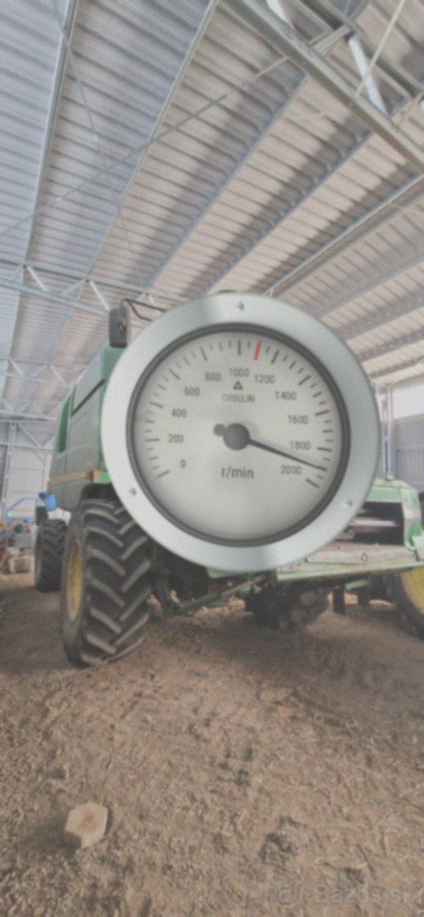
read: 1900 rpm
